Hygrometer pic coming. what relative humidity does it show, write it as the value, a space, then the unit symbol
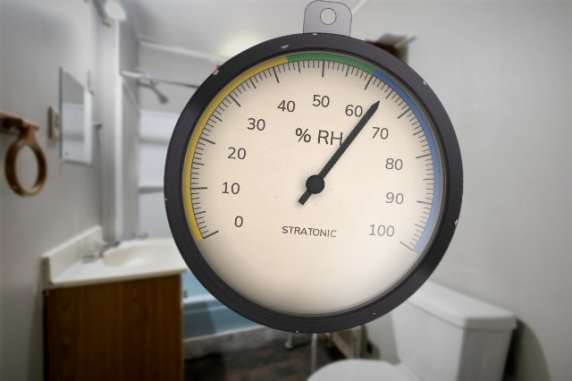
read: 64 %
